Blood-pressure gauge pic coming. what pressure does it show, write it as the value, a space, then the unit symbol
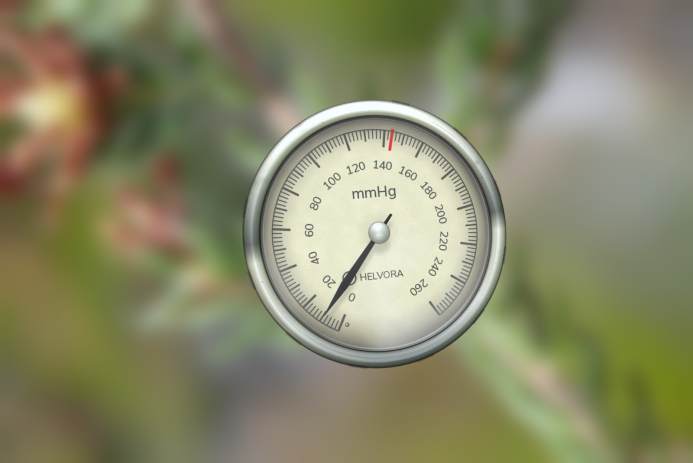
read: 10 mmHg
